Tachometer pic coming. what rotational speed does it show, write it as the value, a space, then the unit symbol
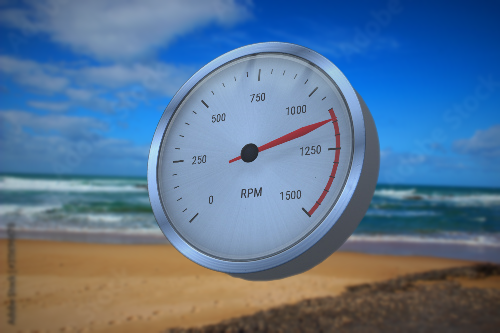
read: 1150 rpm
